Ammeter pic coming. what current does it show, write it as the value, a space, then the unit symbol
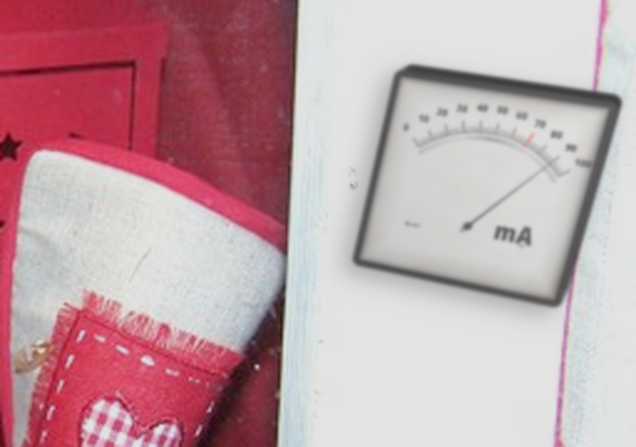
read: 90 mA
